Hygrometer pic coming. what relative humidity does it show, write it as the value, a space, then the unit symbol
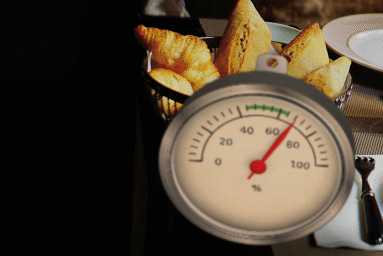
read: 68 %
